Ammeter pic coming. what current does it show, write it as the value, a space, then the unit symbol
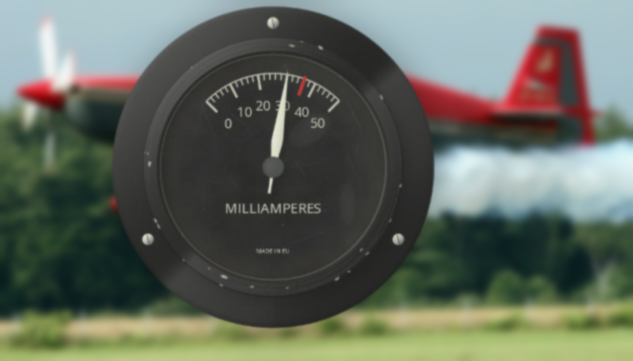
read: 30 mA
